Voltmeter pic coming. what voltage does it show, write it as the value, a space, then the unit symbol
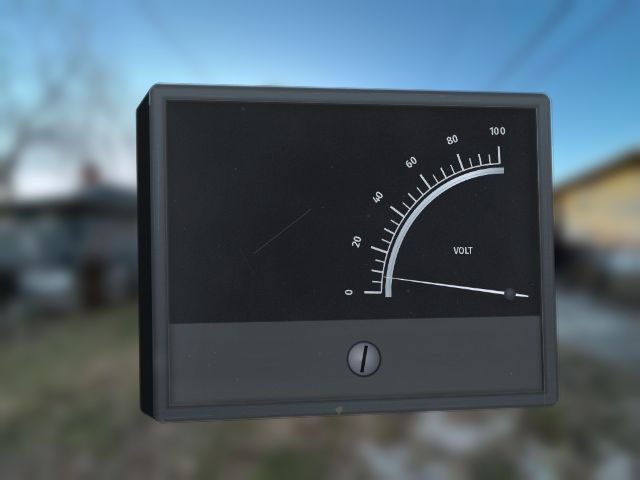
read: 7.5 V
